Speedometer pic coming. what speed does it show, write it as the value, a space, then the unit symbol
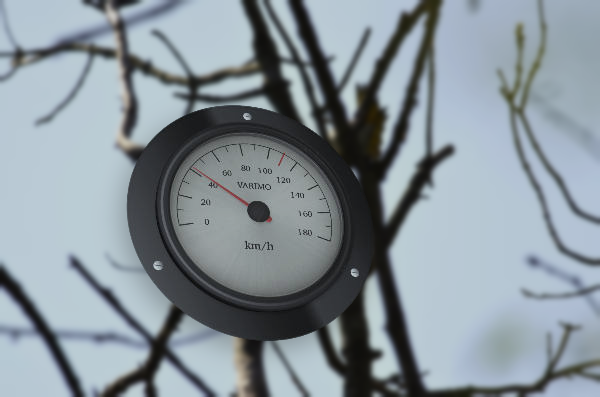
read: 40 km/h
